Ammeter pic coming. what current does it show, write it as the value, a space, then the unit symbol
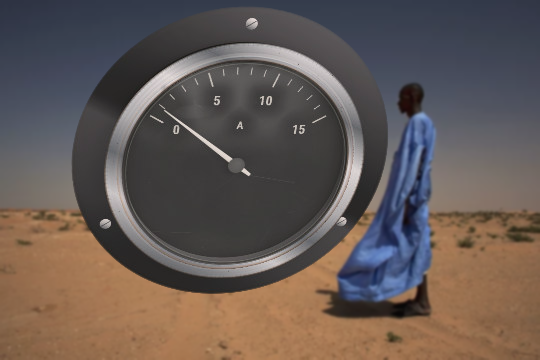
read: 1 A
